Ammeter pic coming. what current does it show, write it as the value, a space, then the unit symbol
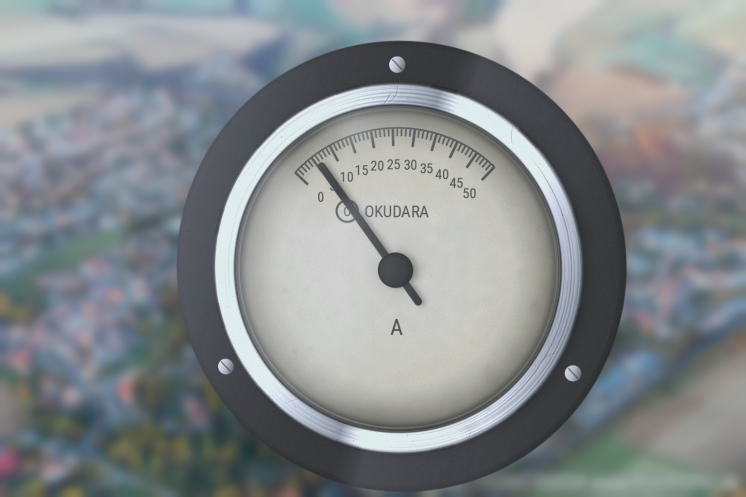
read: 6 A
